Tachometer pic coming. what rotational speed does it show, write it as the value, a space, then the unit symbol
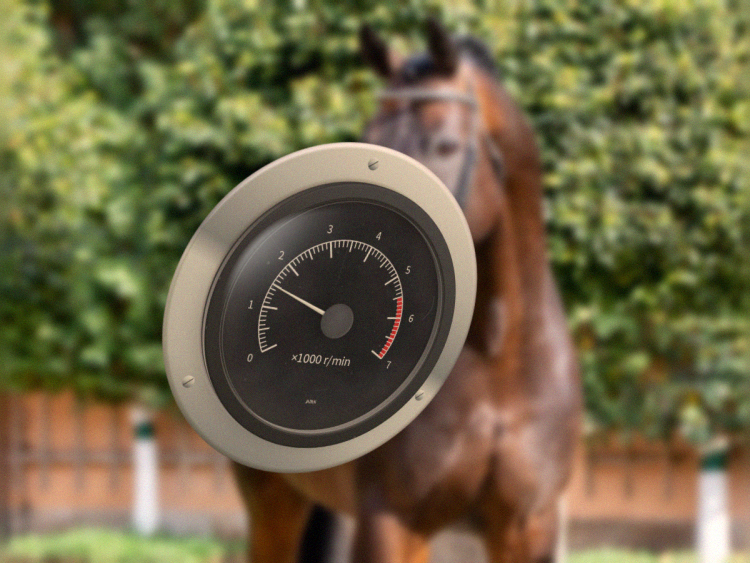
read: 1500 rpm
